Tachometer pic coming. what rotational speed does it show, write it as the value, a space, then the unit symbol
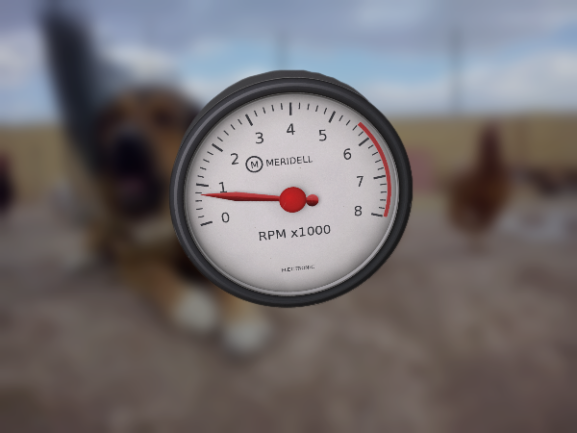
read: 800 rpm
